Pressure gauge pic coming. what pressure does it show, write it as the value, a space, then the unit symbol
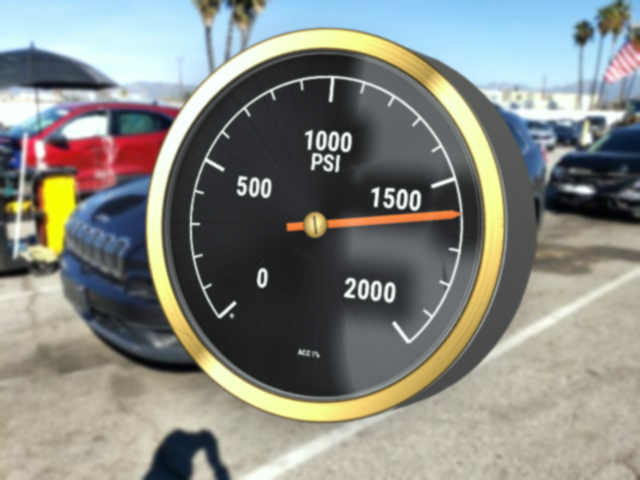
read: 1600 psi
